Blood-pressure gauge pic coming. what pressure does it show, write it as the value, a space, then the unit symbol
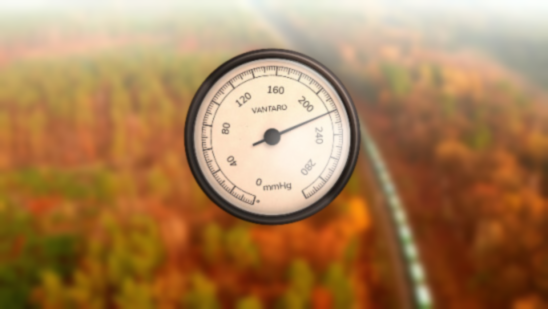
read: 220 mmHg
